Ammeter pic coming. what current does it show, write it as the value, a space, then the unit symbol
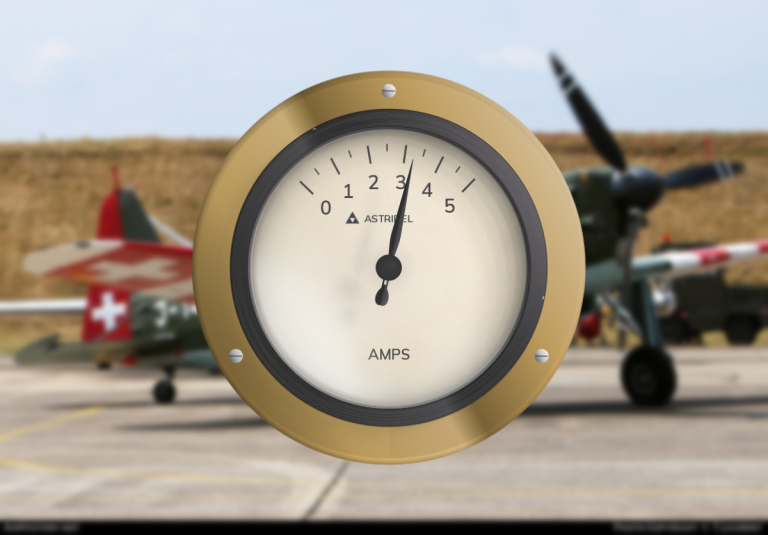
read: 3.25 A
